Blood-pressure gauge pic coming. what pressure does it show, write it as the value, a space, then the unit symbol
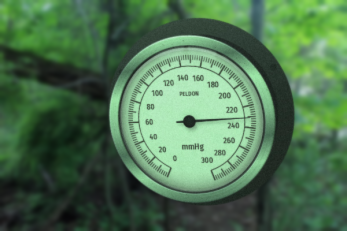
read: 230 mmHg
